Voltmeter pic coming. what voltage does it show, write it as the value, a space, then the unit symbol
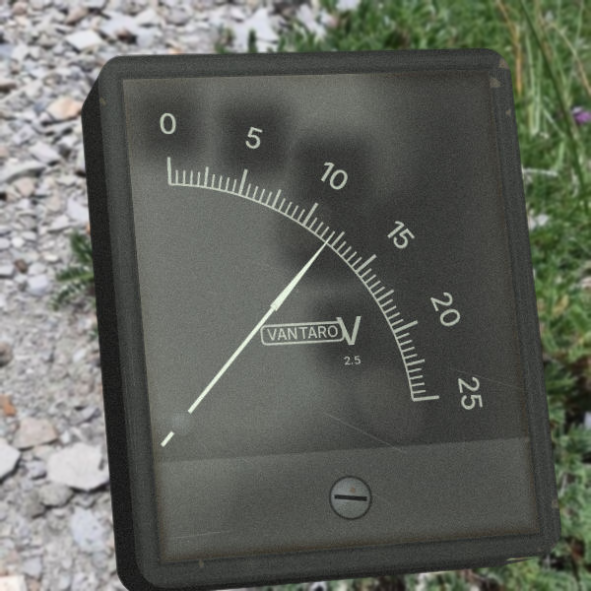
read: 12 V
